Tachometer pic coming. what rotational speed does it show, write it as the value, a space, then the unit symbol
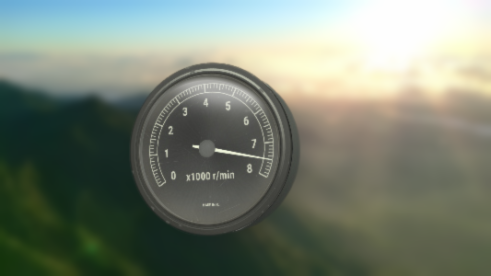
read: 7500 rpm
